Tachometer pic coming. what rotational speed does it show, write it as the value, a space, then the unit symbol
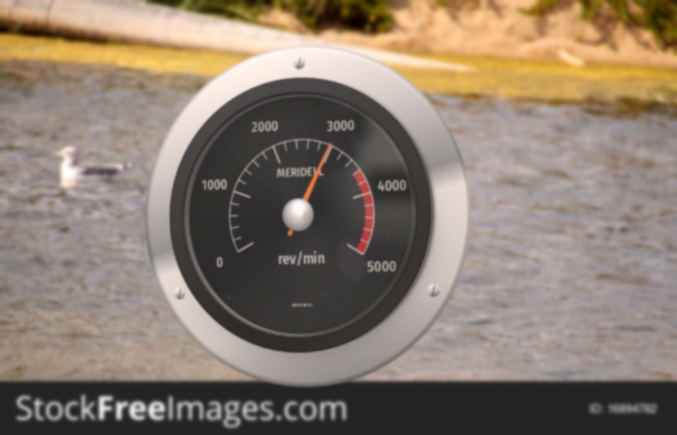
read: 3000 rpm
